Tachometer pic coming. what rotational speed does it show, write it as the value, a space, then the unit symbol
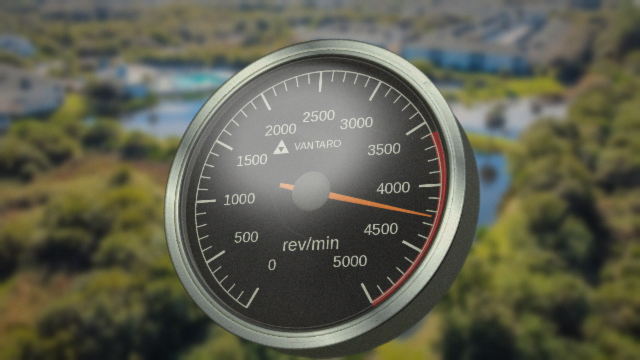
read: 4250 rpm
